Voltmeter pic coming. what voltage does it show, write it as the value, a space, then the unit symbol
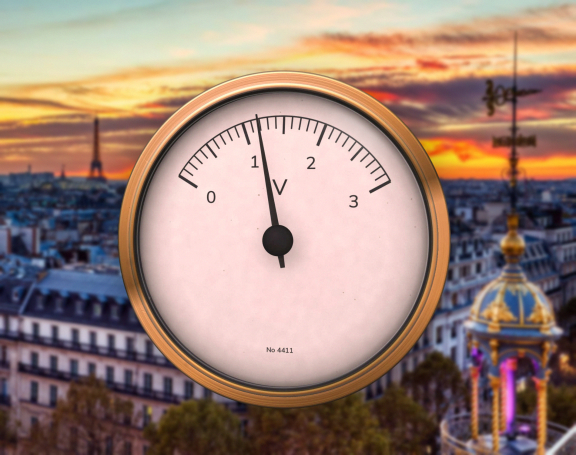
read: 1.2 V
